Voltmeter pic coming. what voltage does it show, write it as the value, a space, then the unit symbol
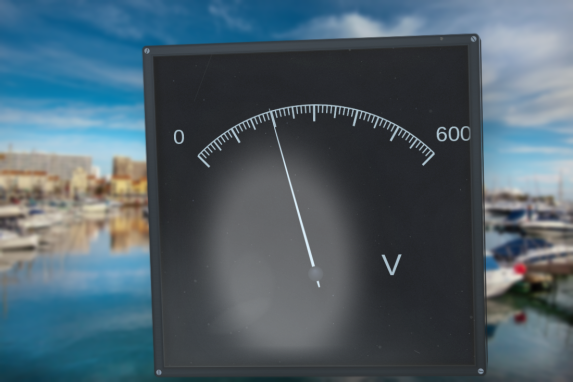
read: 200 V
